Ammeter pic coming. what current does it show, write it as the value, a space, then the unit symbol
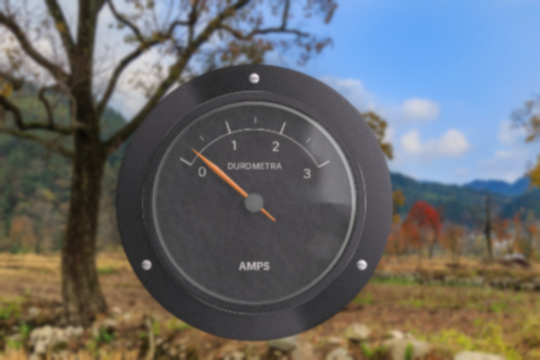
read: 0.25 A
